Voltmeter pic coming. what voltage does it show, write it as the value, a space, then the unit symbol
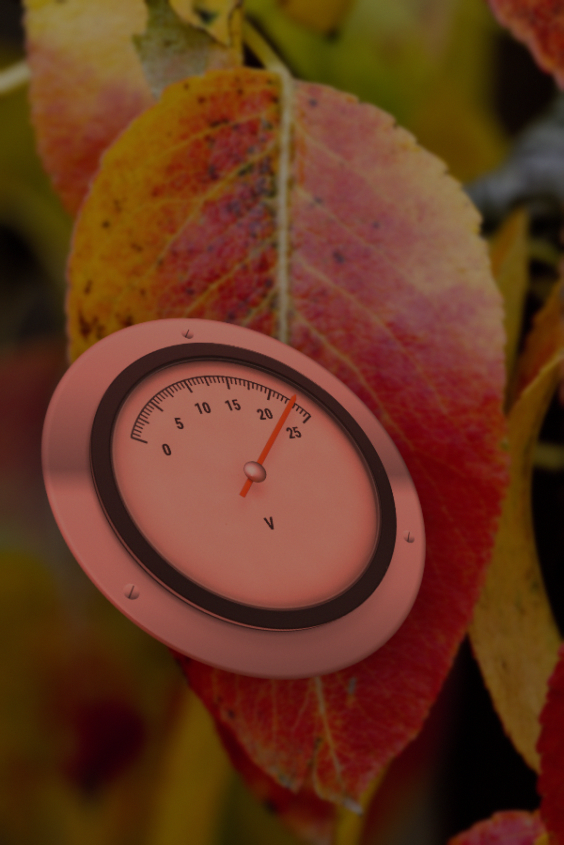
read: 22.5 V
